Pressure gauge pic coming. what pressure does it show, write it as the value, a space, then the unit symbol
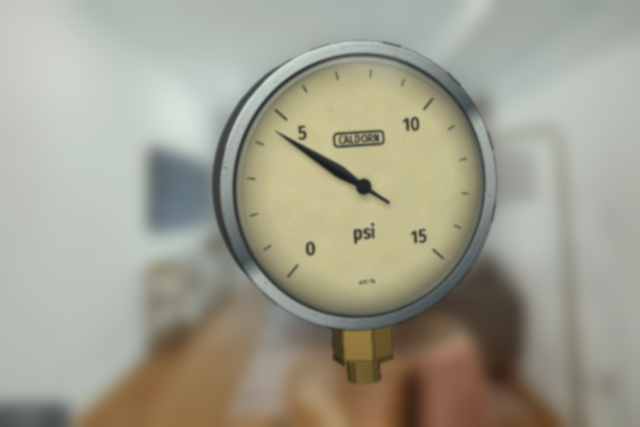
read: 4.5 psi
